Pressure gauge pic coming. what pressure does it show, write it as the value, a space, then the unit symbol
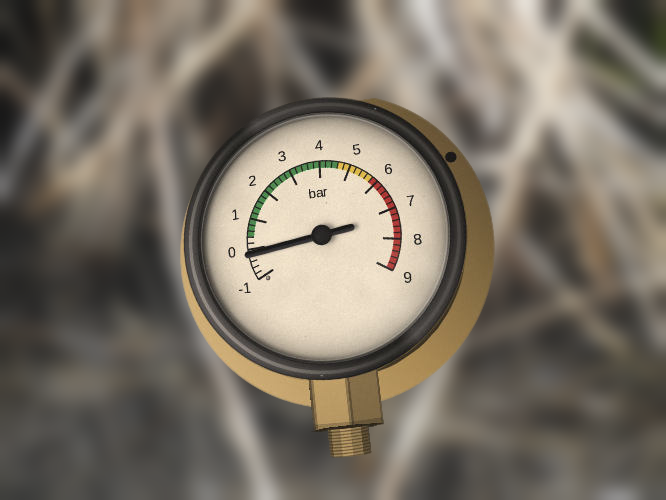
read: -0.2 bar
